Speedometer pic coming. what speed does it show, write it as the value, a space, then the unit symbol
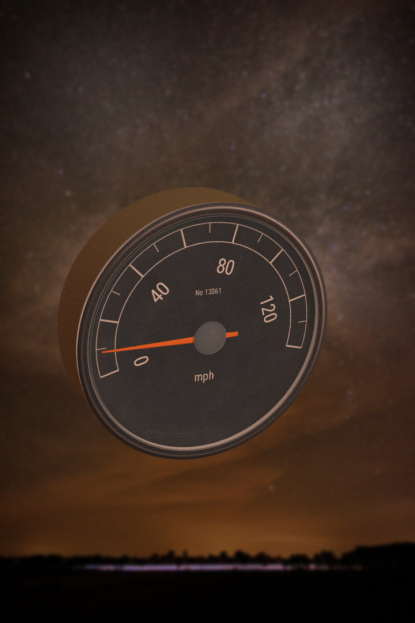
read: 10 mph
